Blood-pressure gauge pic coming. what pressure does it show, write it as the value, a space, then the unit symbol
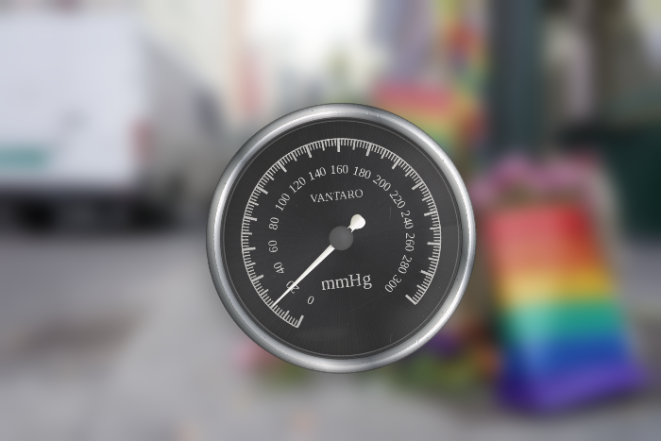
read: 20 mmHg
